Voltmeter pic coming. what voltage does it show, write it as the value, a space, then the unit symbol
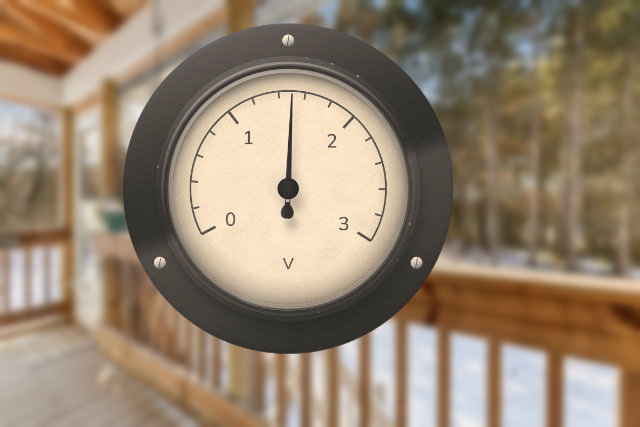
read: 1.5 V
